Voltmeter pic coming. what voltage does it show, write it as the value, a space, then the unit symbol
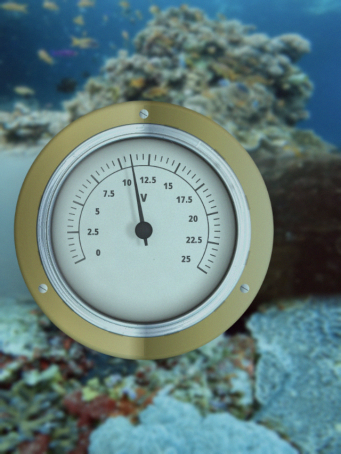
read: 11 V
